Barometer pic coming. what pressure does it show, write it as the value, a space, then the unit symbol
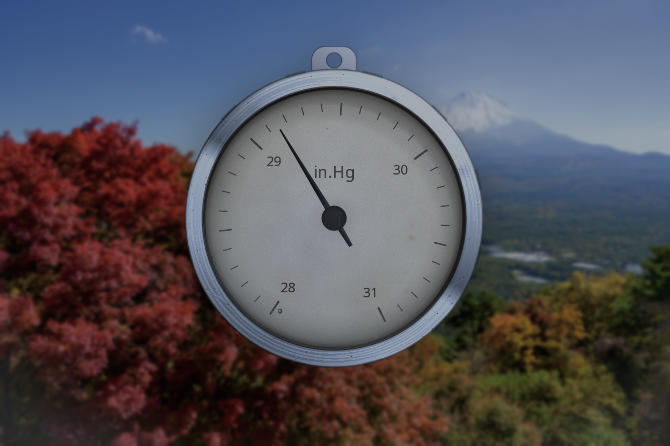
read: 29.15 inHg
